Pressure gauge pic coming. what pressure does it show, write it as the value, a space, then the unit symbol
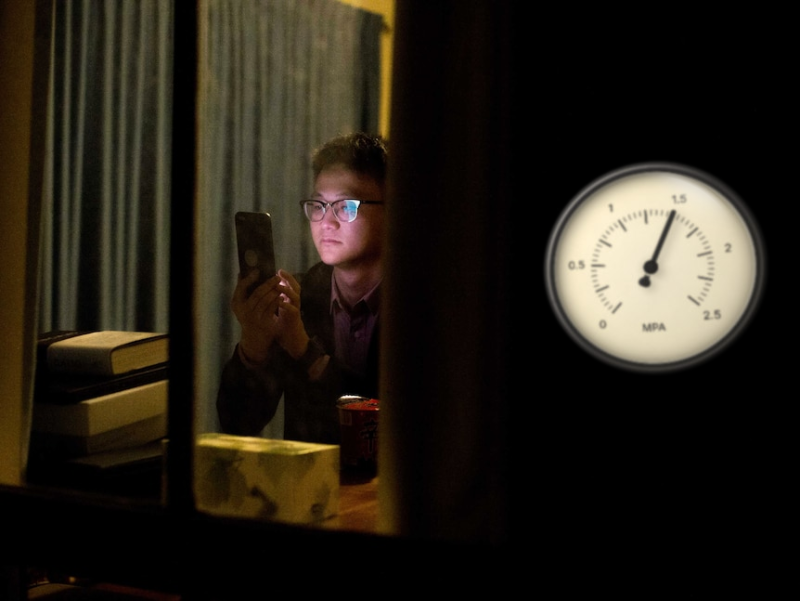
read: 1.5 MPa
